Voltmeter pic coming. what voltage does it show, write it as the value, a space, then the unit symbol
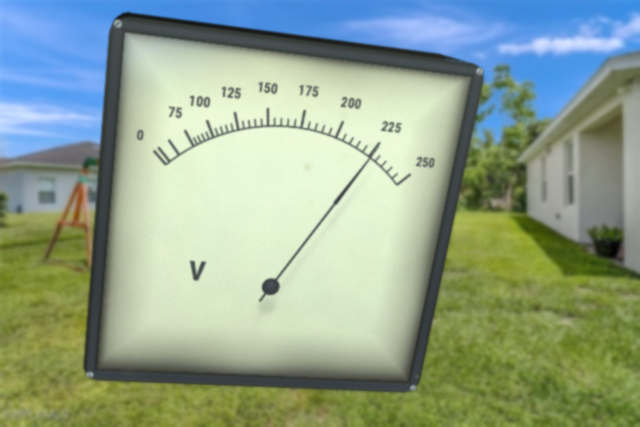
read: 225 V
